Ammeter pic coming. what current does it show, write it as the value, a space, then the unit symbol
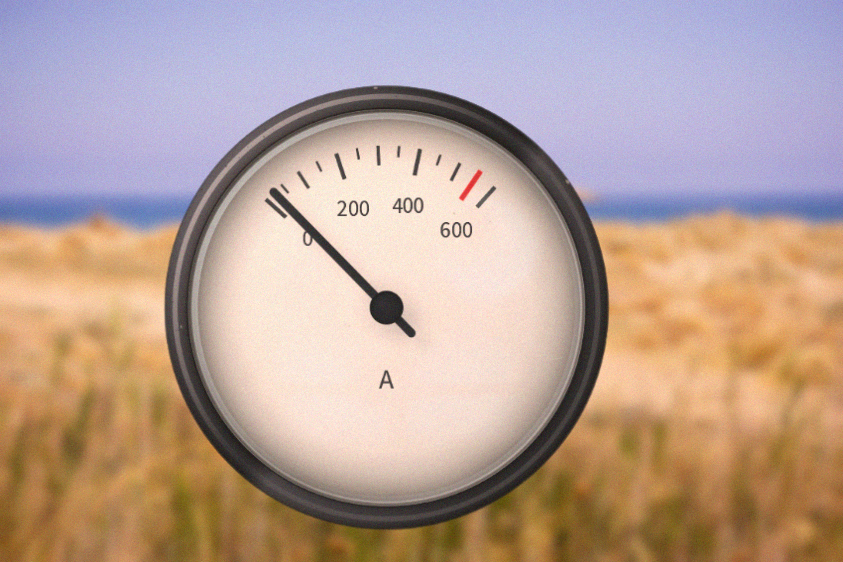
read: 25 A
